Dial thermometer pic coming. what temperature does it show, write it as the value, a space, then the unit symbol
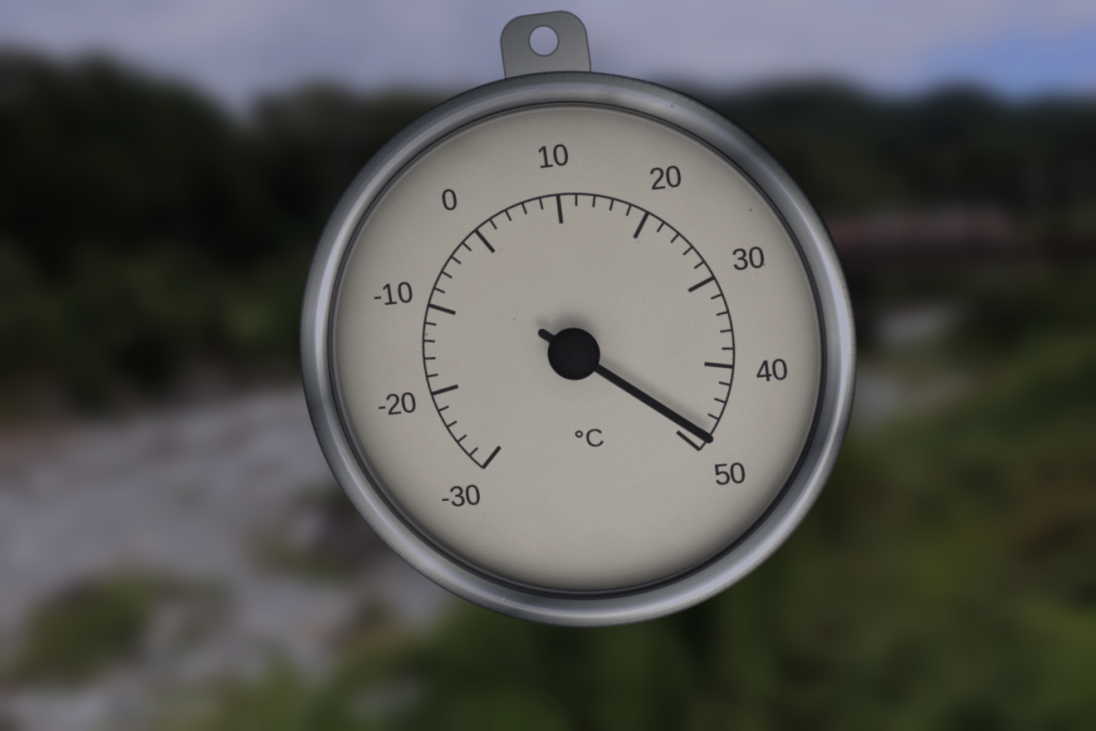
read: 48 °C
